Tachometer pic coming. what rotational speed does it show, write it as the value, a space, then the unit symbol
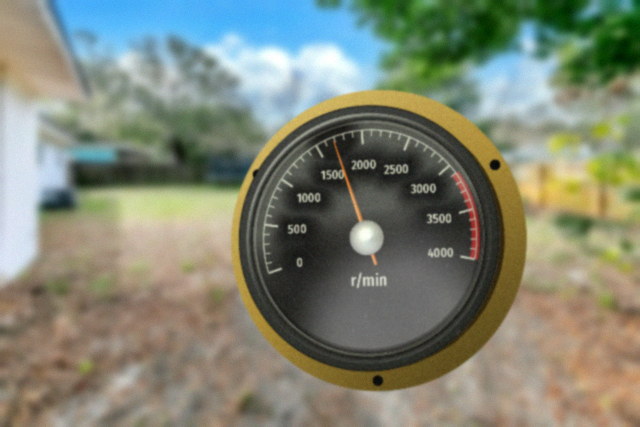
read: 1700 rpm
